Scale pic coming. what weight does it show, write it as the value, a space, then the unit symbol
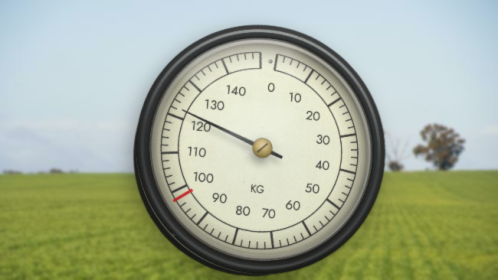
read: 122 kg
